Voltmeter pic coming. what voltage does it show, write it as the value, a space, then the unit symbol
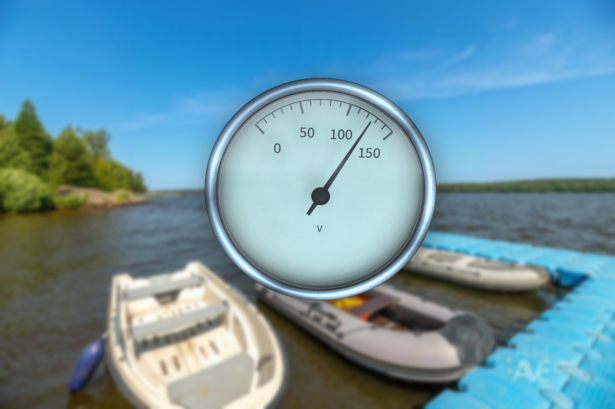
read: 125 V
